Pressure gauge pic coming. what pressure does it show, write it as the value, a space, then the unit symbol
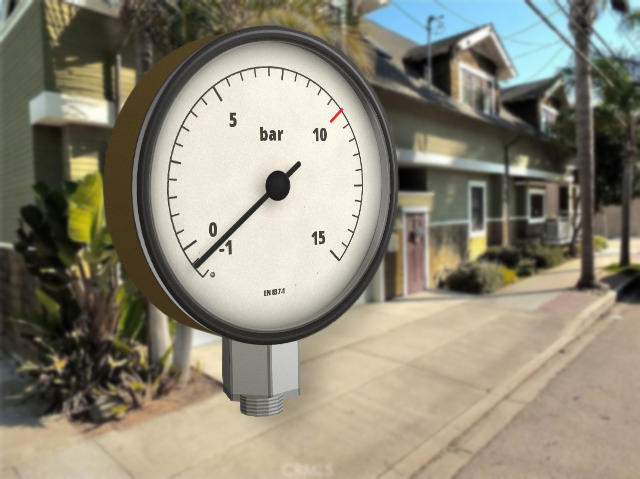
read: -0.5 bar
